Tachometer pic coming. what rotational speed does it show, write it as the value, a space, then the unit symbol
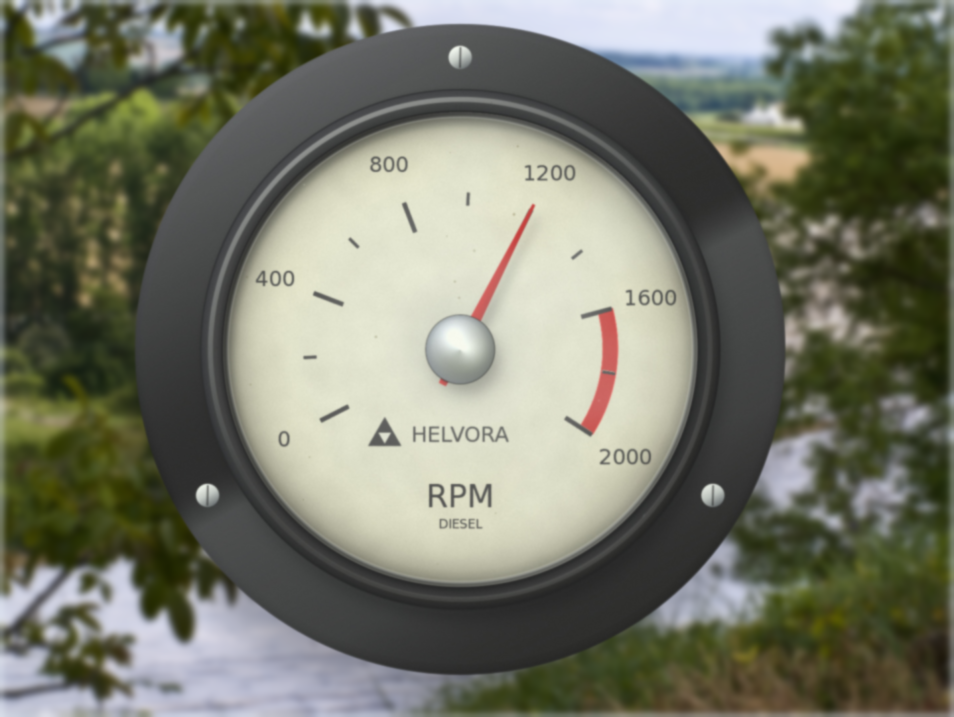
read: 1200 rpm
